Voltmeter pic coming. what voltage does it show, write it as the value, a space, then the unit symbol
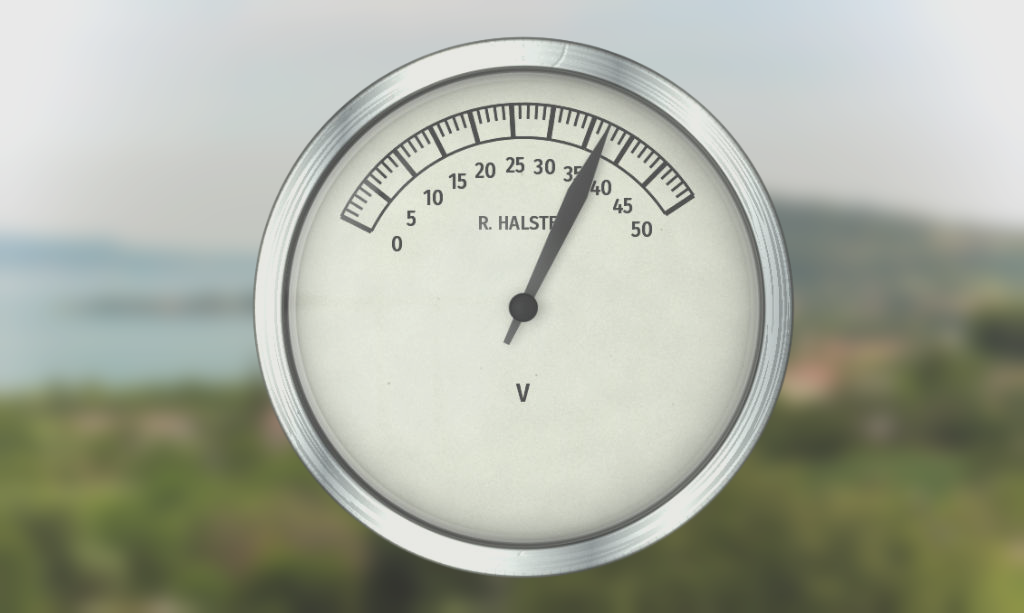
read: 37 V
